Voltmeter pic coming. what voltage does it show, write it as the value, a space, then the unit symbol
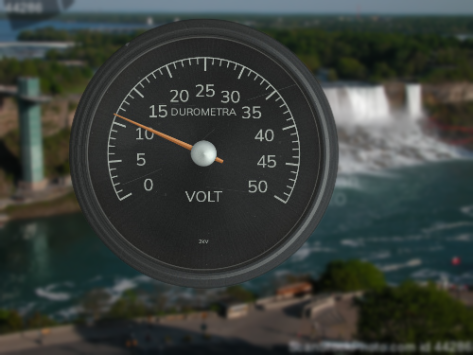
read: 11 V
